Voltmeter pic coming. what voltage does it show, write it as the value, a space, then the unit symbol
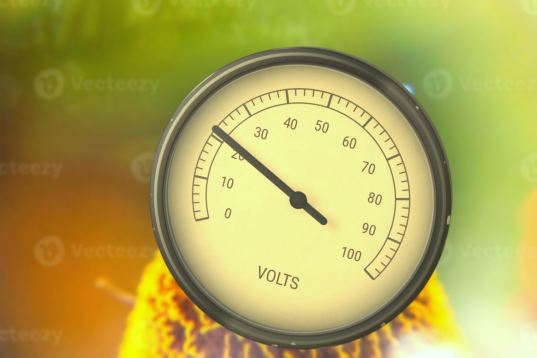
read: 22 V
